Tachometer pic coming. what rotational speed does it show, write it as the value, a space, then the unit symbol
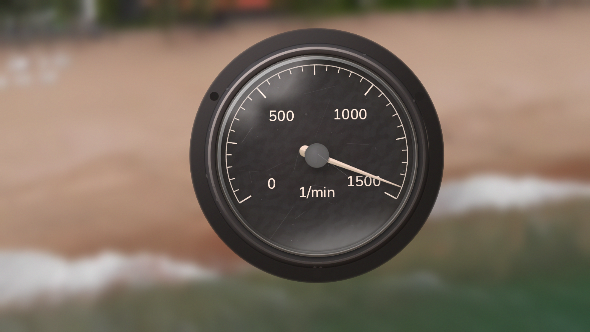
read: 1450 rpm
